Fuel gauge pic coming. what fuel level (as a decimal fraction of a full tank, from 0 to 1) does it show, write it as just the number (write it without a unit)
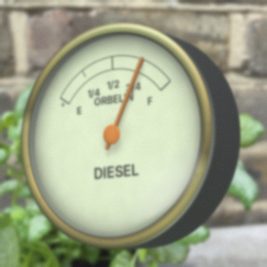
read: 0.75
